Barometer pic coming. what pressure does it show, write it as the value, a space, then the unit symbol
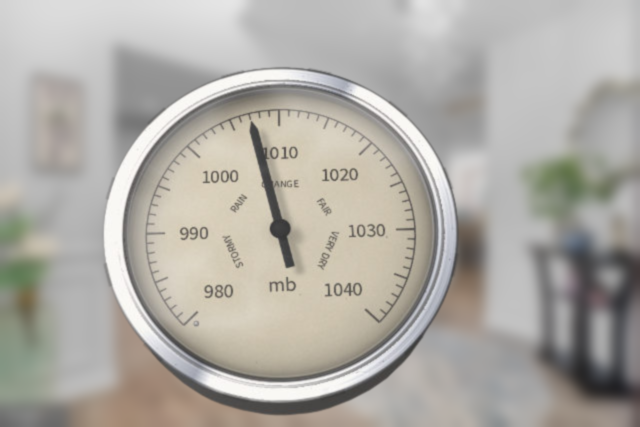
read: 1007 mbar
